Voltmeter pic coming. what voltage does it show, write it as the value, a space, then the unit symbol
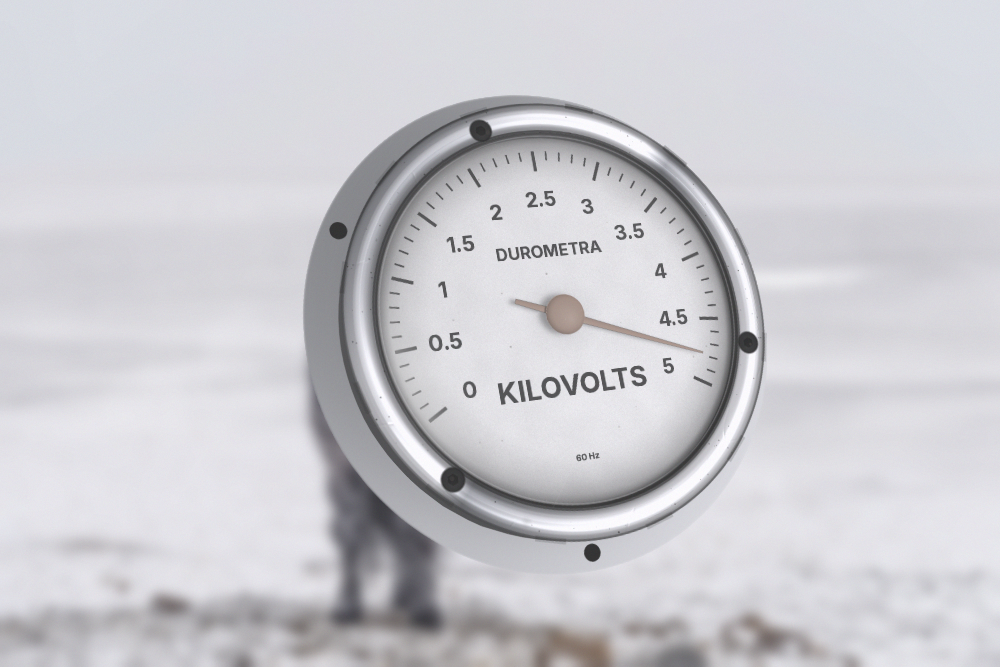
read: 4.8 kV
